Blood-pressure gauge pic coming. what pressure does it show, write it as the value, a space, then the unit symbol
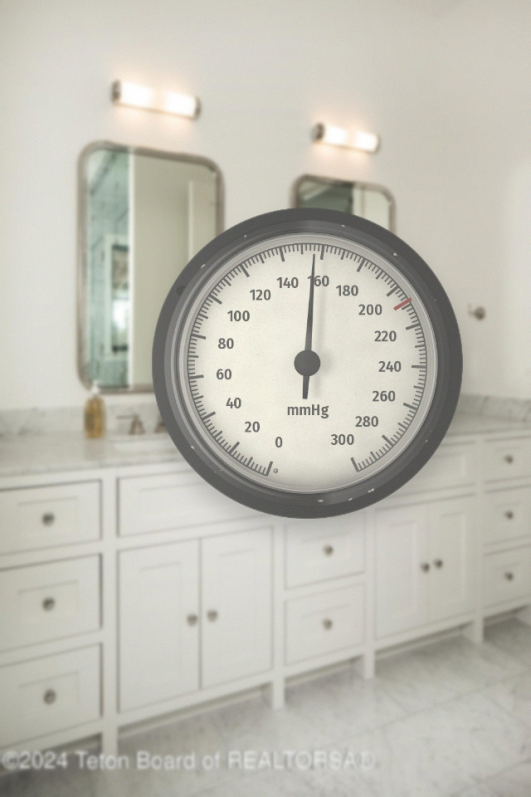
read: 156 mmHg
